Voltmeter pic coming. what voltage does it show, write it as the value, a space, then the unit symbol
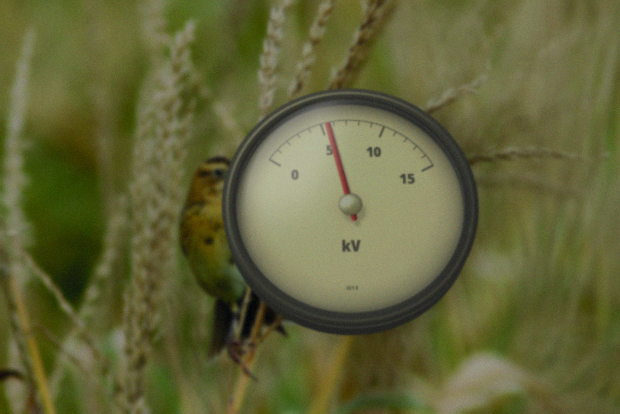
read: 5.5 kV
